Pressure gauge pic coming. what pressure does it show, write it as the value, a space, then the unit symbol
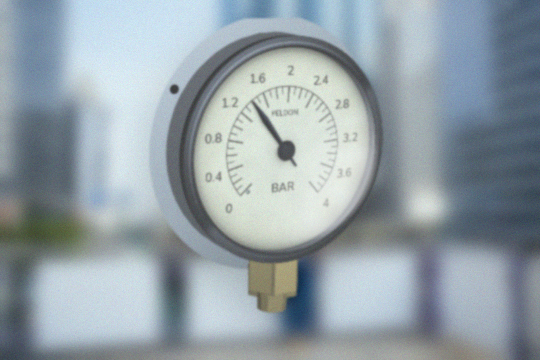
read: 1.4 bar
